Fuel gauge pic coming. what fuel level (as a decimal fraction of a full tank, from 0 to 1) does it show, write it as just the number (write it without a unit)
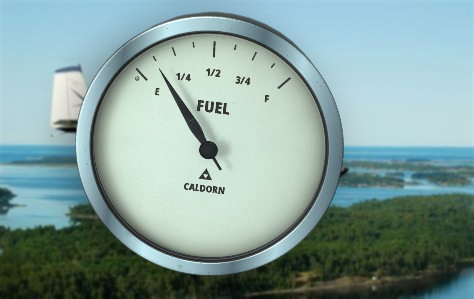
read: 0.125
